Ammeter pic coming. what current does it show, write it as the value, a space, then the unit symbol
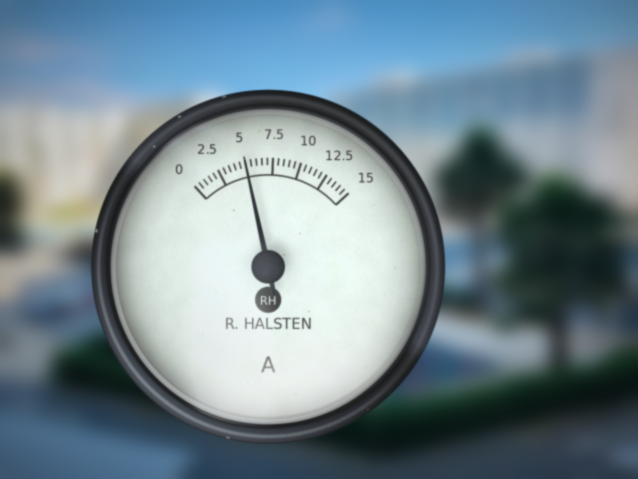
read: 5 A
